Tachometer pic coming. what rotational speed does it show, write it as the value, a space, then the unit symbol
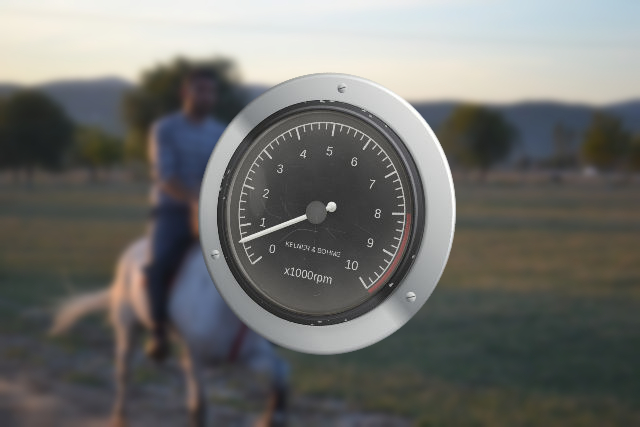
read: 600 rpm
